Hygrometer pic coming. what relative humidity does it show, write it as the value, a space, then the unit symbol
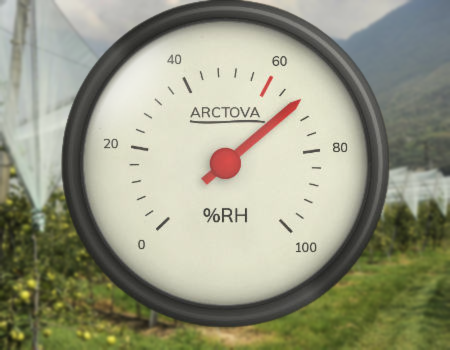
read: 68 %
